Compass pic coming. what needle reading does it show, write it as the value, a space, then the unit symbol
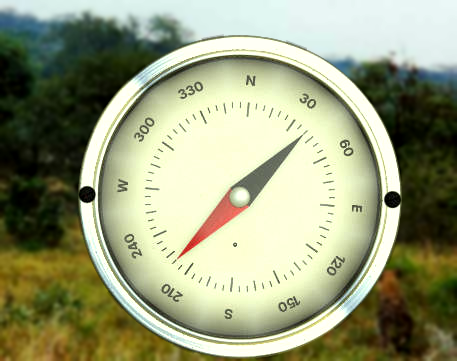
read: 220 °
